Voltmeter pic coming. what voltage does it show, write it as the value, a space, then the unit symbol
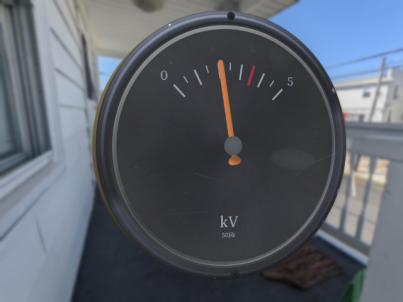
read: 2 kV
